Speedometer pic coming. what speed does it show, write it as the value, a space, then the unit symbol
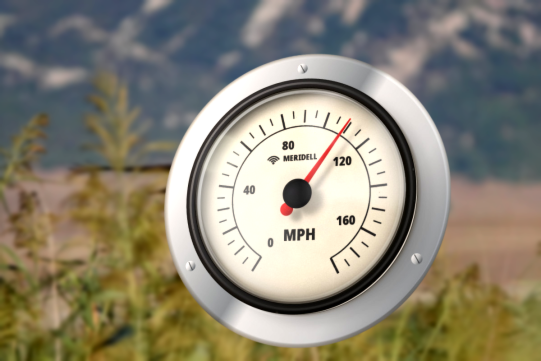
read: 110 mph
